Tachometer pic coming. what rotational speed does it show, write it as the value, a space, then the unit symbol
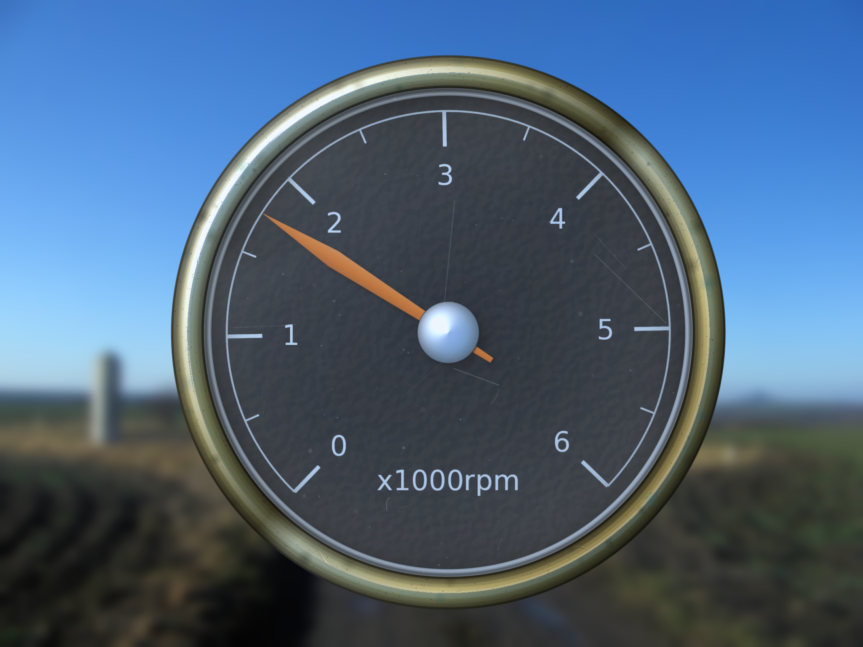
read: 1750 rpm
